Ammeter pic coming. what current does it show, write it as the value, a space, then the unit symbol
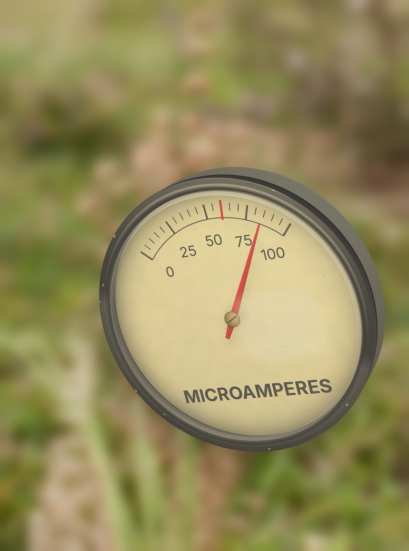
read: 85 µA
